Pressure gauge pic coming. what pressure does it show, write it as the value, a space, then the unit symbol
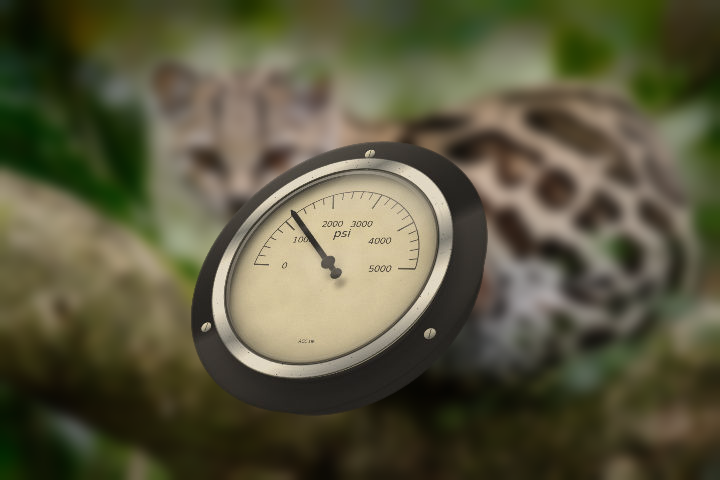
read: 1200 psi
